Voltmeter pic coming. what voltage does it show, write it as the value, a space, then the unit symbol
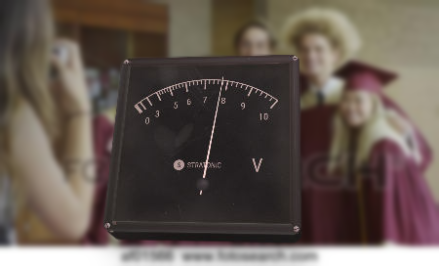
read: 7.8 V
